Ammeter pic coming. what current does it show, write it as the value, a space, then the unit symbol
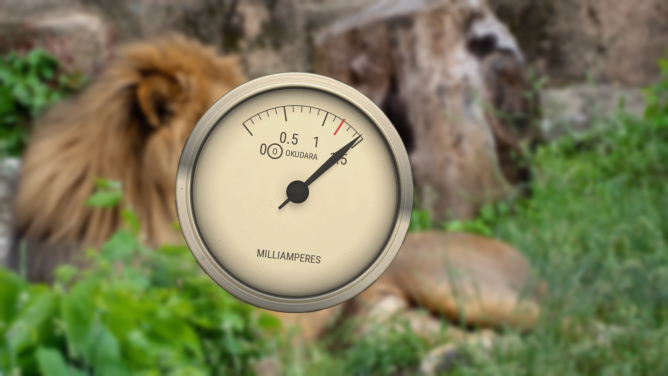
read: 1.45 mA
